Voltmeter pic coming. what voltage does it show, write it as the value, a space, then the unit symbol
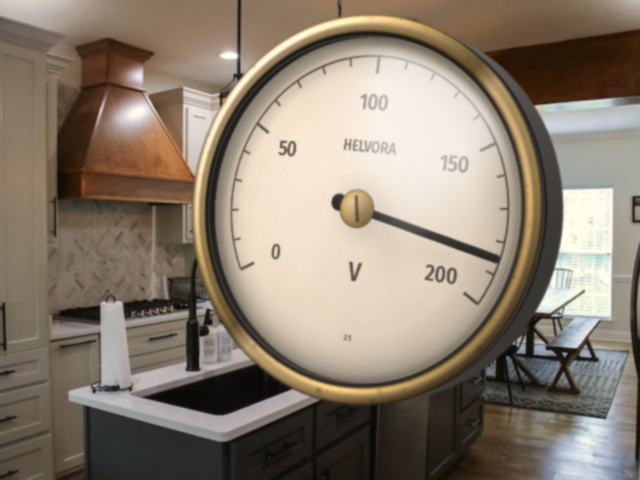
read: 185 V
